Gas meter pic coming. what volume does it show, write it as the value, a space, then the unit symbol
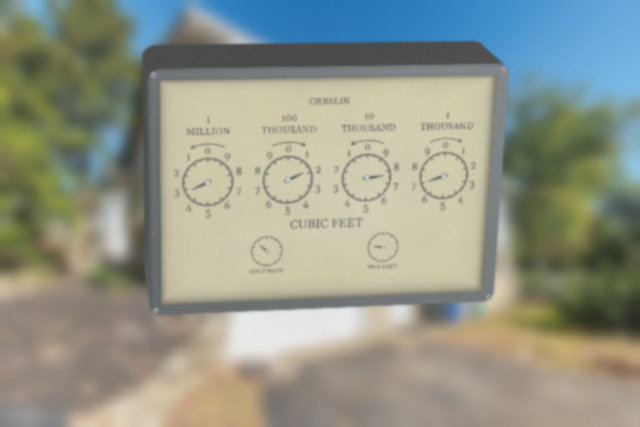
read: 317700 ft³
